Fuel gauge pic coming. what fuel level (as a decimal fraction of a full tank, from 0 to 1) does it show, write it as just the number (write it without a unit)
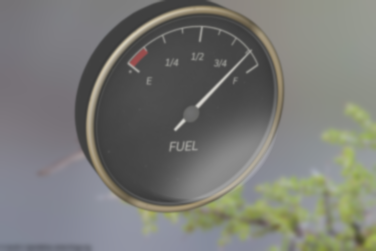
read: 0.875
